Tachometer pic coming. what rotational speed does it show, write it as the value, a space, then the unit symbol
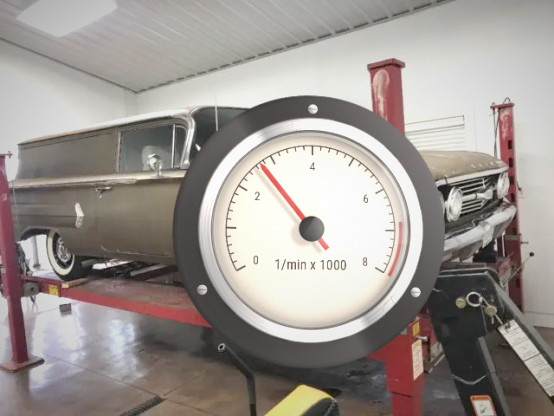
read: 2700 rpm
